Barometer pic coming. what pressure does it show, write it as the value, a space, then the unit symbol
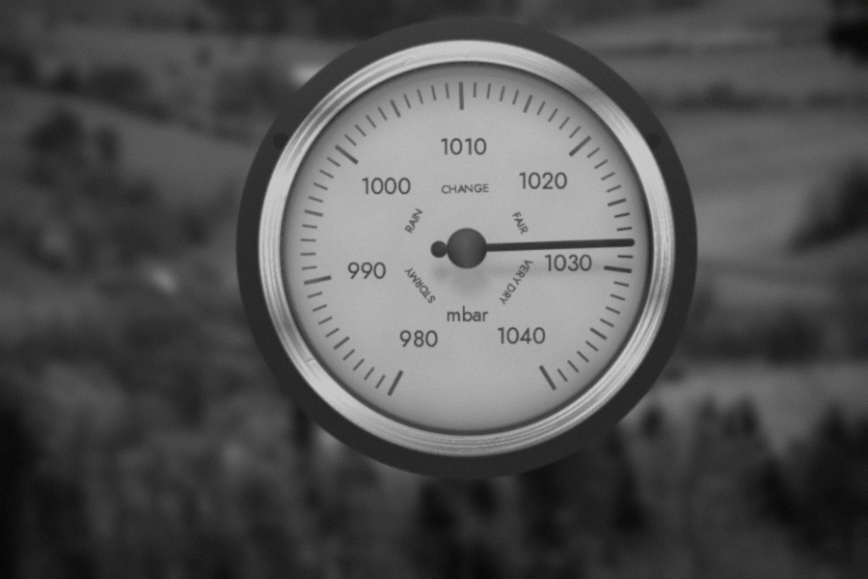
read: 1028 mbar
